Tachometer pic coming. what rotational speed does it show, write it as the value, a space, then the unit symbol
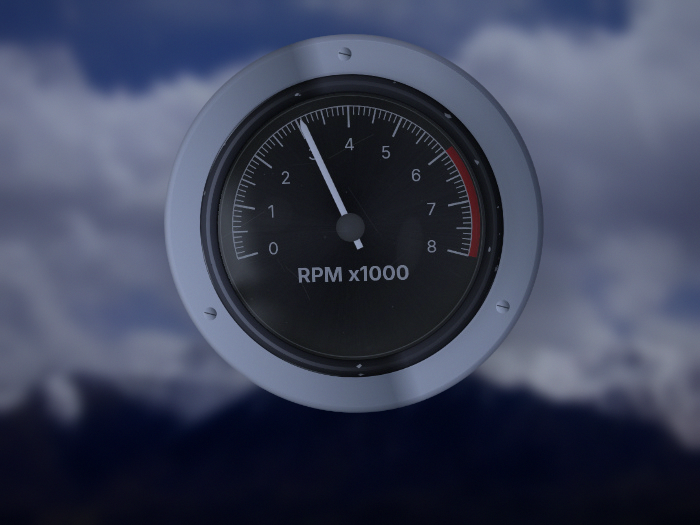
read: 3100 rpm
